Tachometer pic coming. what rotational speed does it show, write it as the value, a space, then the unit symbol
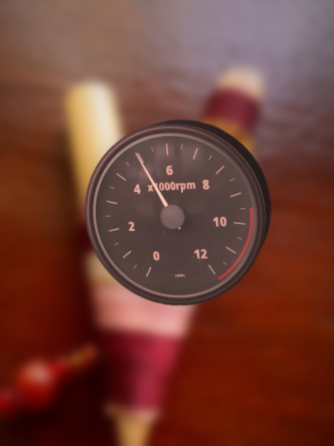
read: 5000 rpm
